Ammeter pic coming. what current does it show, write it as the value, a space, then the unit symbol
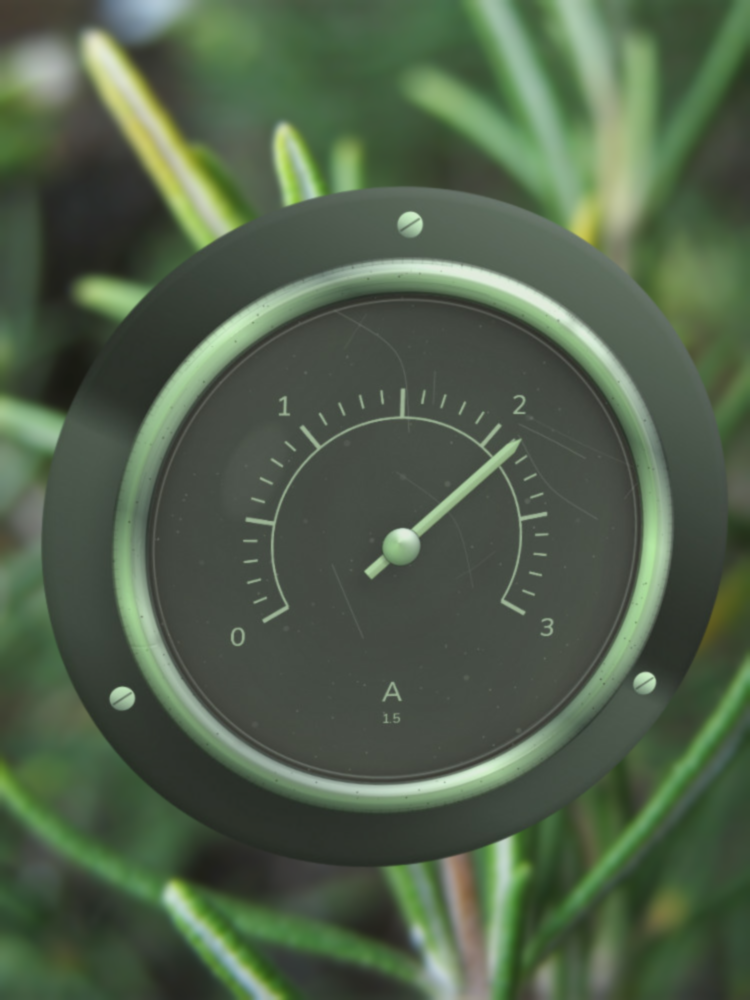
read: 2.1 A
